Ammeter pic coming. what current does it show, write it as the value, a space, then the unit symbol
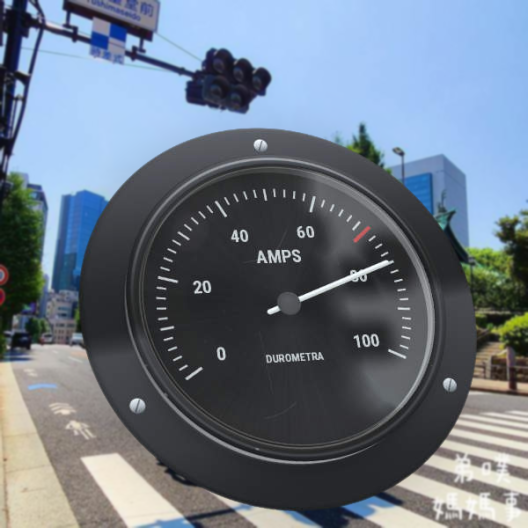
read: 80 A
